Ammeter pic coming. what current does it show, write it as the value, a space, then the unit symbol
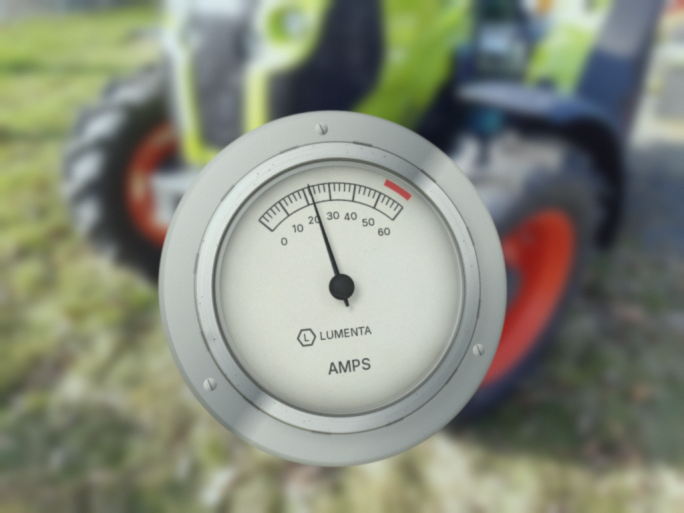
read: 22 A
